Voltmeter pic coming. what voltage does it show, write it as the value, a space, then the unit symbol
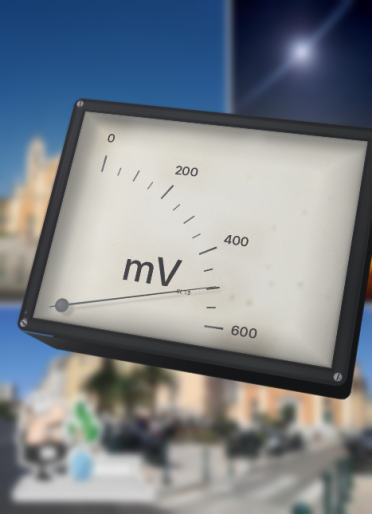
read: 500 mV
